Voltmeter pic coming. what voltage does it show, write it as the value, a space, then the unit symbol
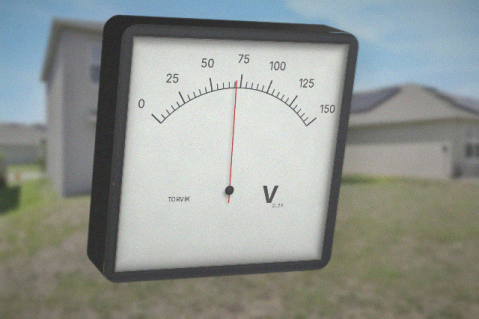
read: 70 V
